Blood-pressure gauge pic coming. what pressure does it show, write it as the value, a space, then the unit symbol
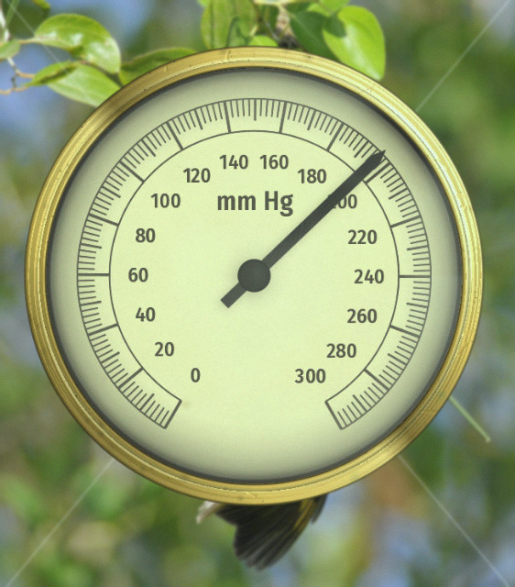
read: 196 mmHg
